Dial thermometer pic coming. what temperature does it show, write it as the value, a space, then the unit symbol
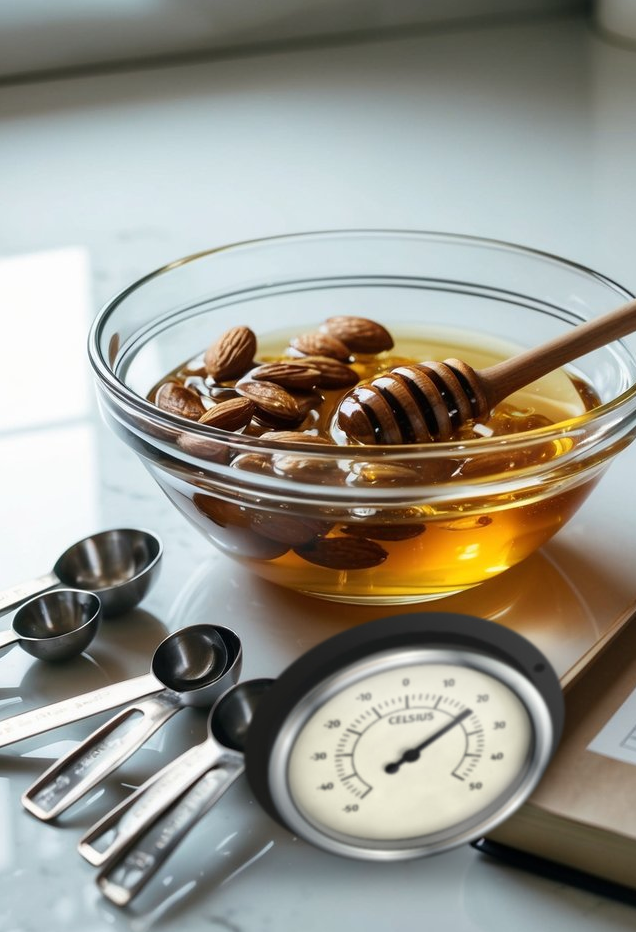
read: 20 °C
